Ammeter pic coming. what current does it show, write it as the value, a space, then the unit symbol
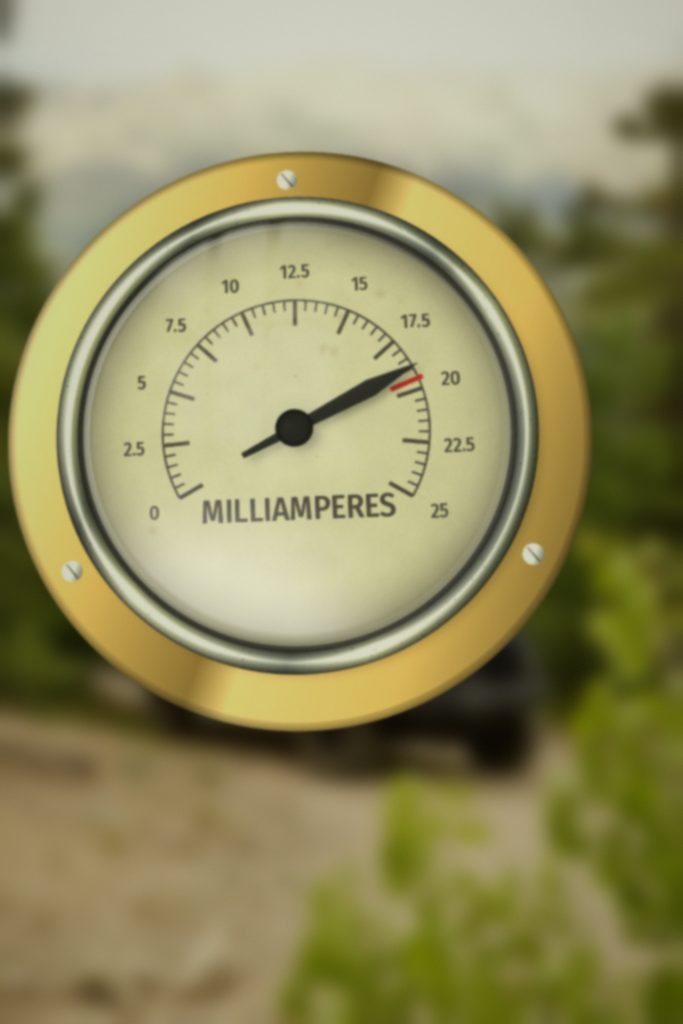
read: 19 mA
